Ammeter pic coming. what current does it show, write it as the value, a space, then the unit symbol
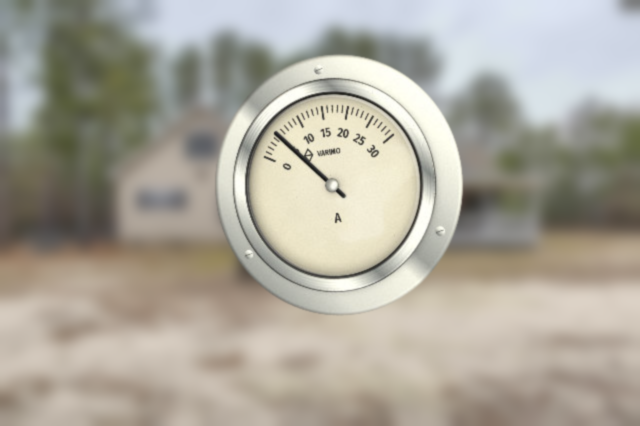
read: 5 A
